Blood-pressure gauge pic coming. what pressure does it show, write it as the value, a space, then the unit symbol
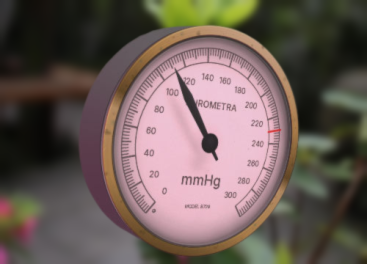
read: 110 mmHg
